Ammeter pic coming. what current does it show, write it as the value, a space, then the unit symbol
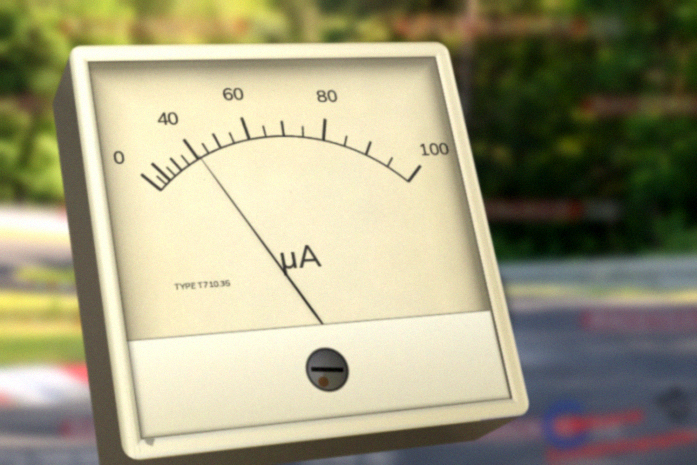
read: 40 µA
